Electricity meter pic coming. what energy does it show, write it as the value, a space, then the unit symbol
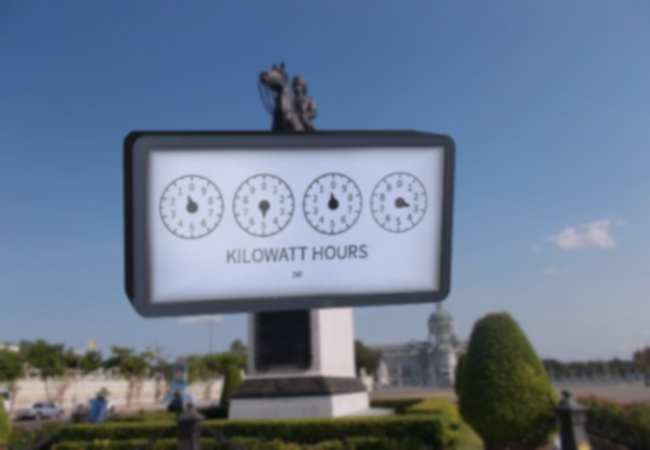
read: 503 kWh
